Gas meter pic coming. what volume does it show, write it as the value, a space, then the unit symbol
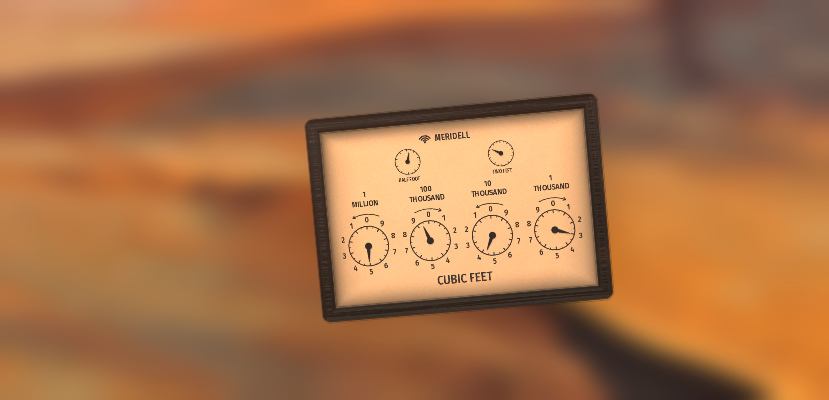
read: 494300 ft³
